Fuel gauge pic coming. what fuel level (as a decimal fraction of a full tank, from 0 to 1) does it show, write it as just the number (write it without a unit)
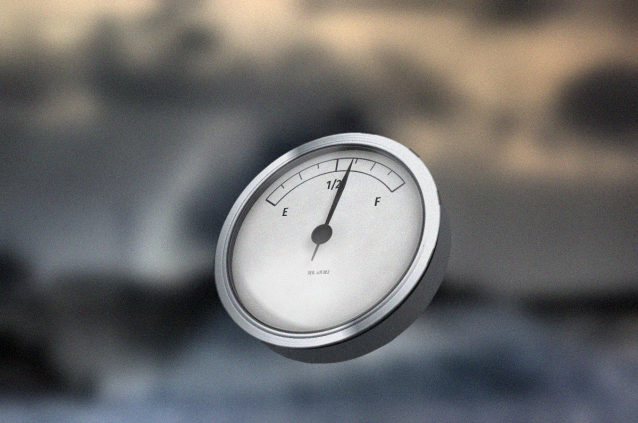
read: 0.625
